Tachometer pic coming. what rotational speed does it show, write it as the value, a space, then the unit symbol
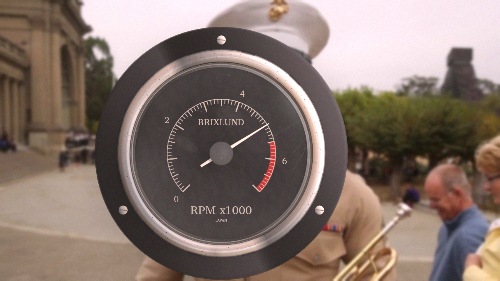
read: 5000 rpm
